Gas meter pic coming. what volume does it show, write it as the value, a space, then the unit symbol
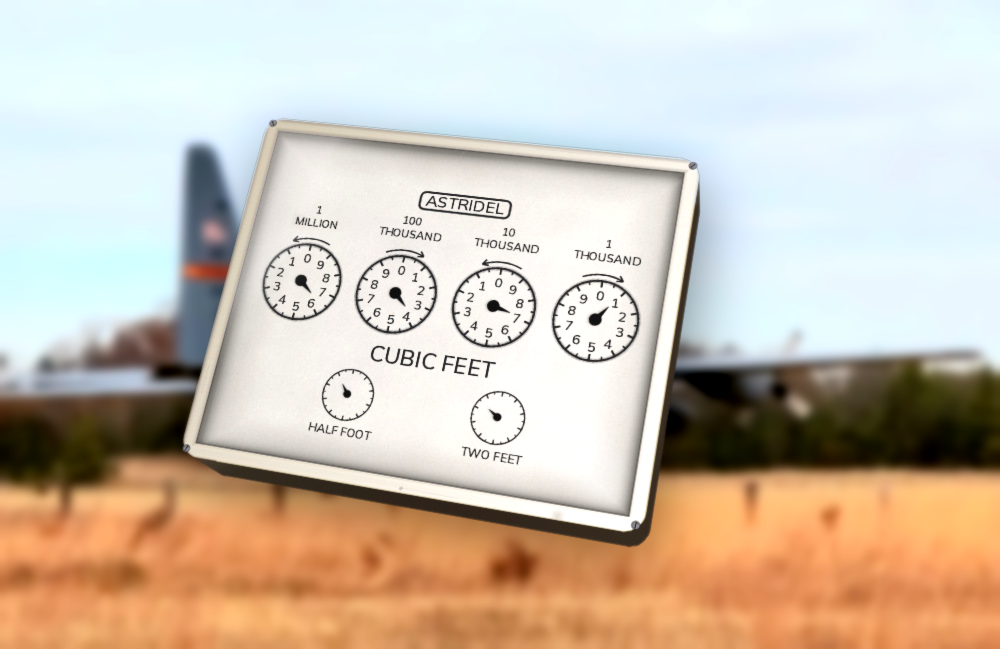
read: 637100 ft³
